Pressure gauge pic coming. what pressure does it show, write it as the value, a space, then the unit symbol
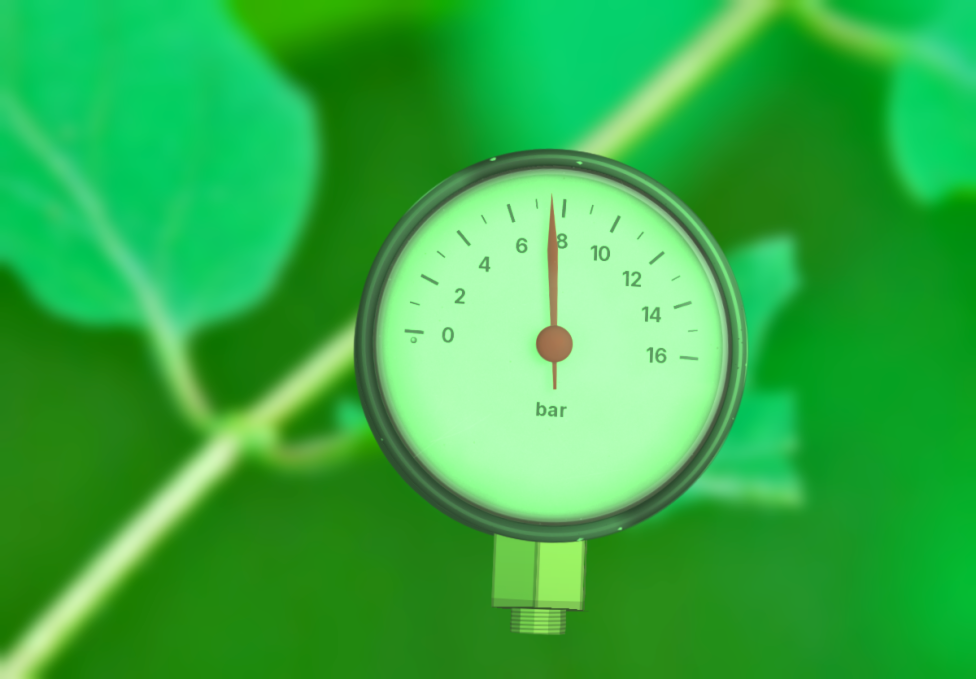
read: 7.5 bar
